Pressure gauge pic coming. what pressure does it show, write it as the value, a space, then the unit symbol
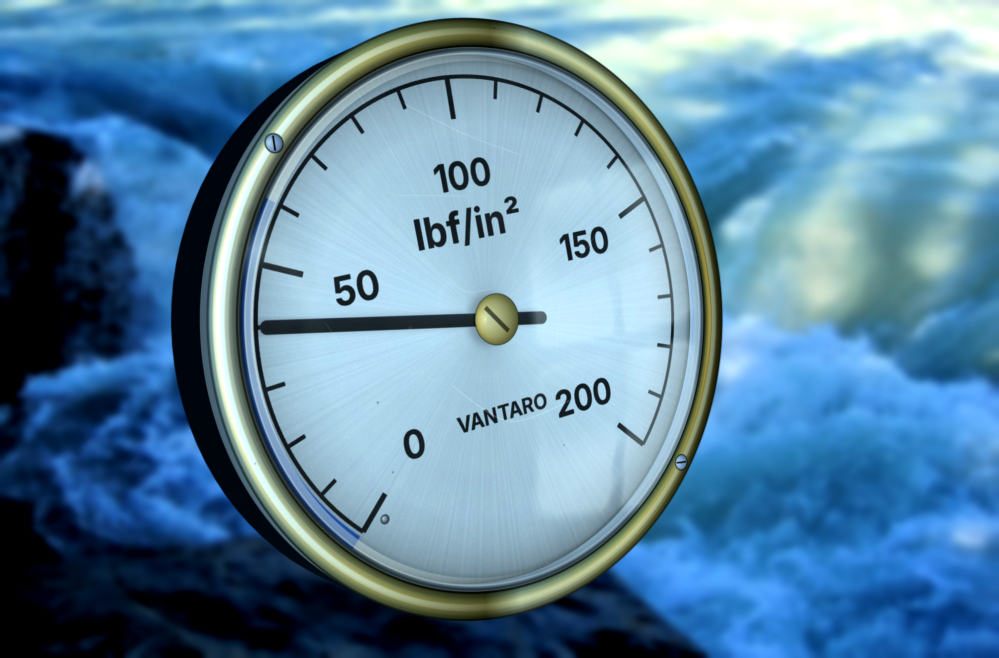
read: 40 psi
